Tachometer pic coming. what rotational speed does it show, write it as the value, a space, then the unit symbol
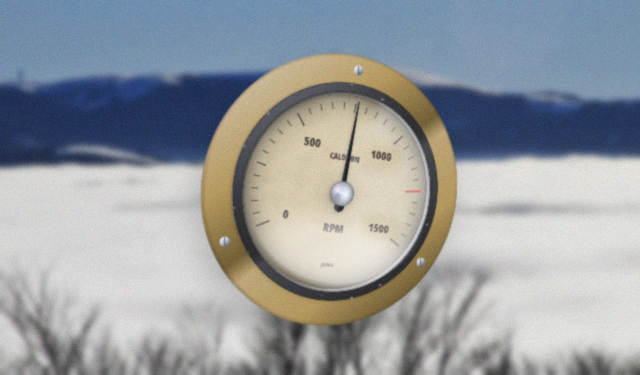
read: 750 rpm
